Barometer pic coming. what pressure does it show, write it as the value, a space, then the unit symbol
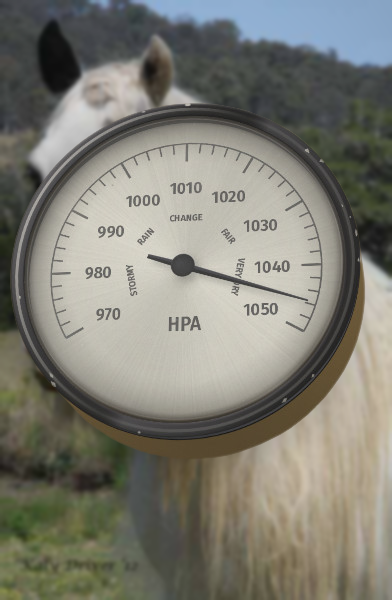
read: 1046 hPa
